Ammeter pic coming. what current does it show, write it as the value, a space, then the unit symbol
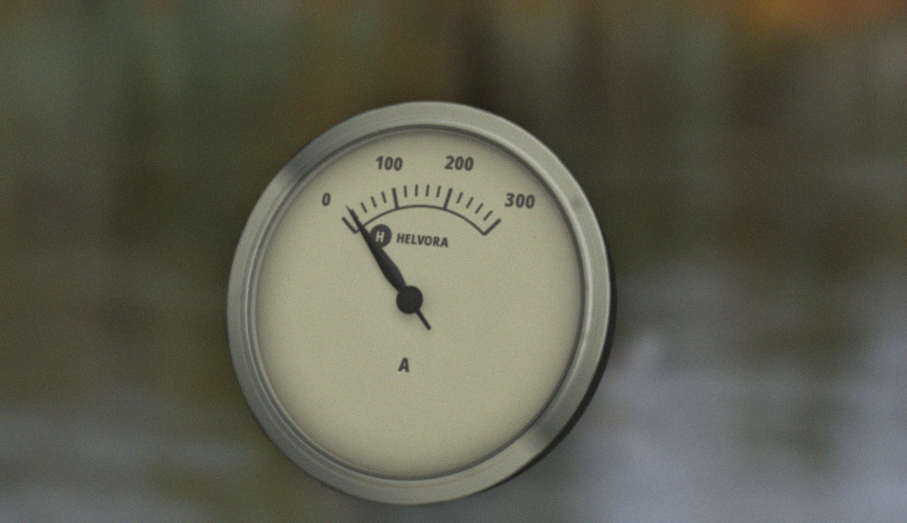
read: 20 A
